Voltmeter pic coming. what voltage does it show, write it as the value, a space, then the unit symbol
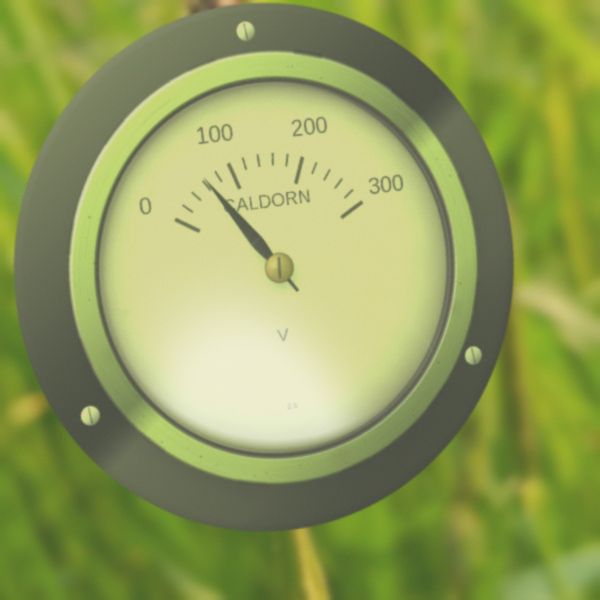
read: 60 V
